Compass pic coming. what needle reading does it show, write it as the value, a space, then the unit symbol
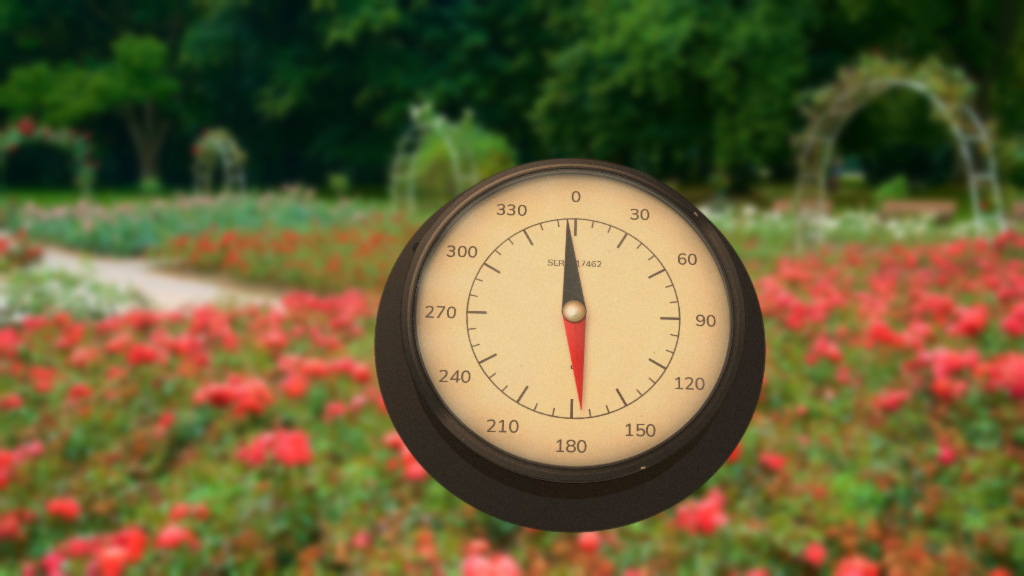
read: 175 °
